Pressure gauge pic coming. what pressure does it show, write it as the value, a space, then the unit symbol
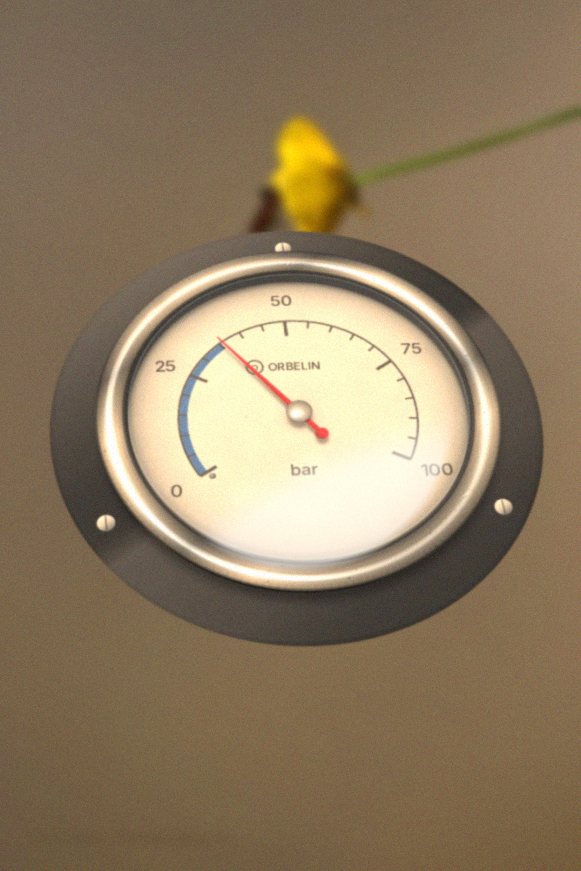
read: 35 bar
